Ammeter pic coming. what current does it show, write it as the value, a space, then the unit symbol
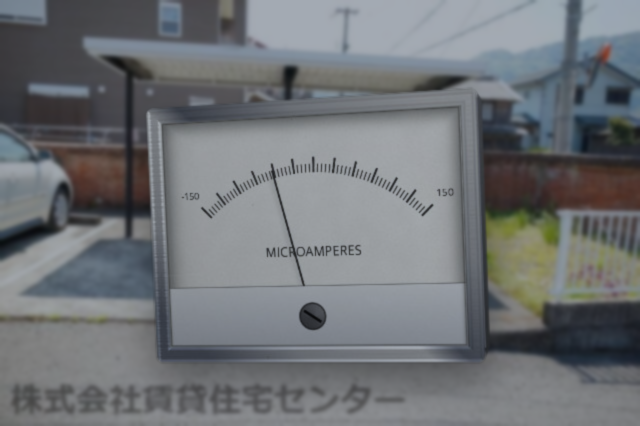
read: -50 µA
